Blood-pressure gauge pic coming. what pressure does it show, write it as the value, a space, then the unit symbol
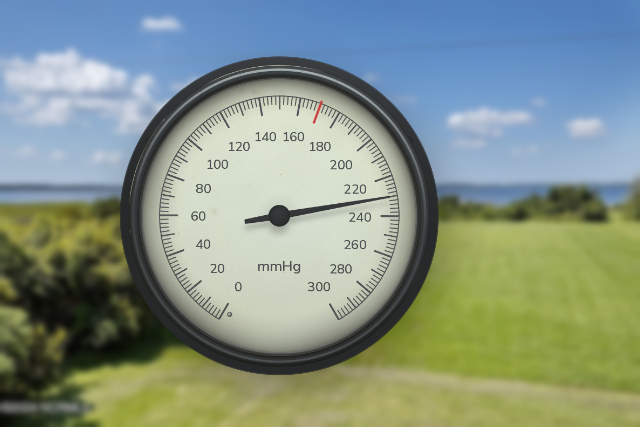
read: 230 mmHg
